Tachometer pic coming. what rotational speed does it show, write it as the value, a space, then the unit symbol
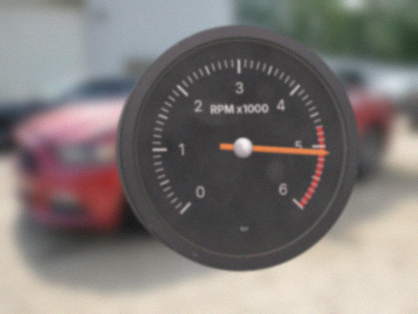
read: 5100 rpm
